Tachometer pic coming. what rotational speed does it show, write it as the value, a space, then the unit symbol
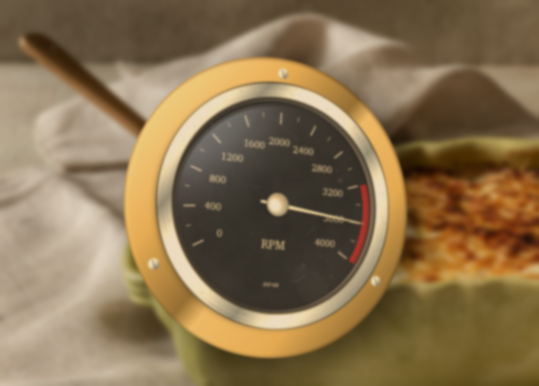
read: 3600 rpm
